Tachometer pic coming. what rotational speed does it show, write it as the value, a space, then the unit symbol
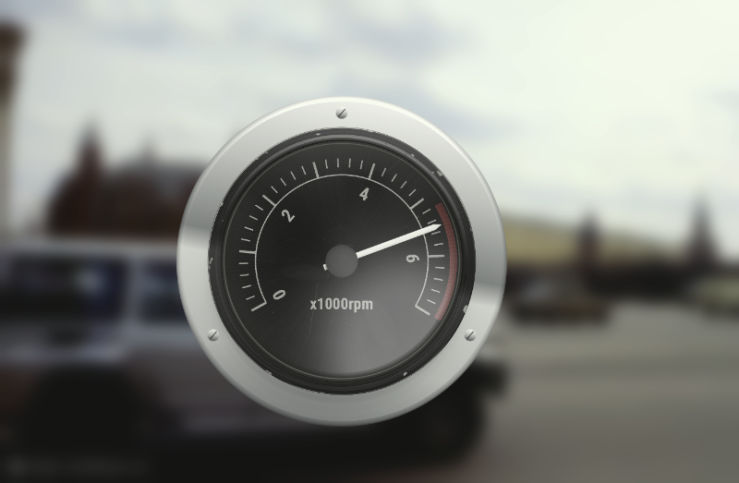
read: 5500 rpm
